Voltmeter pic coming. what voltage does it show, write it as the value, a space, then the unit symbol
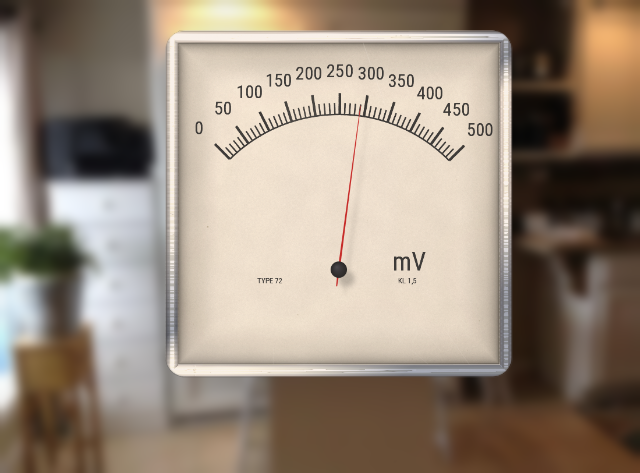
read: 290 mV
